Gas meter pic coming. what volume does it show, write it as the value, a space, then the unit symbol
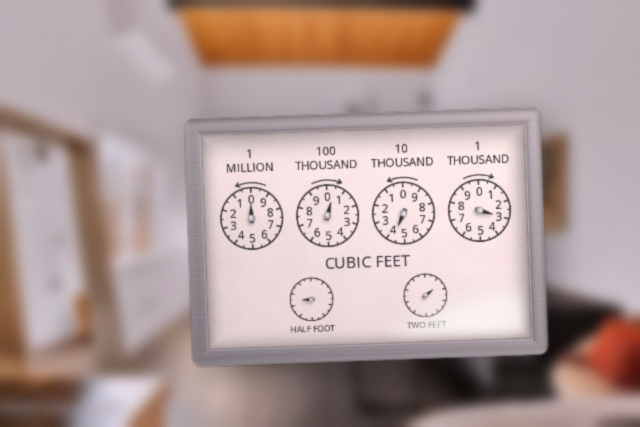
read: 4300 ft³
